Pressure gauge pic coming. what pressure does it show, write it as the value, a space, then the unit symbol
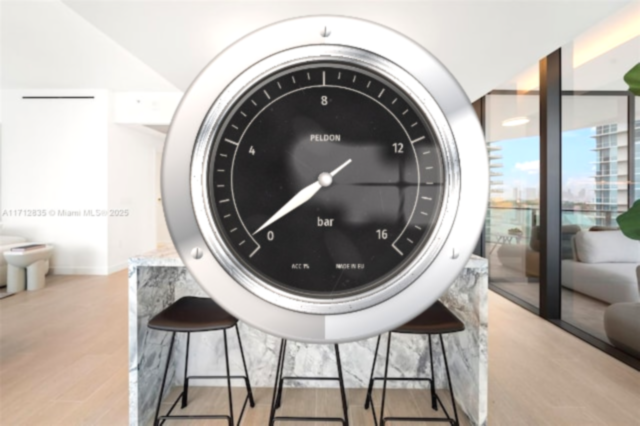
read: 0.5 bar
